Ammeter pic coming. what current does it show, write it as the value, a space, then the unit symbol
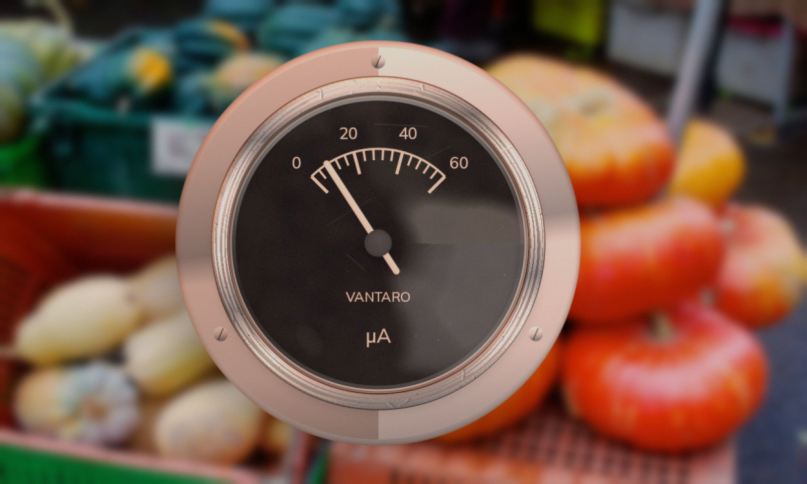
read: 8 µA
